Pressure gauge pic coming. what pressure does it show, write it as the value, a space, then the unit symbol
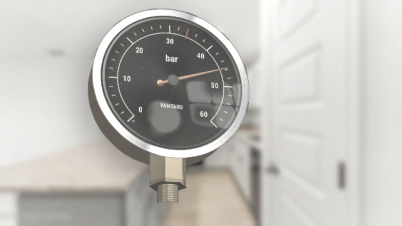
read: 46 bar
